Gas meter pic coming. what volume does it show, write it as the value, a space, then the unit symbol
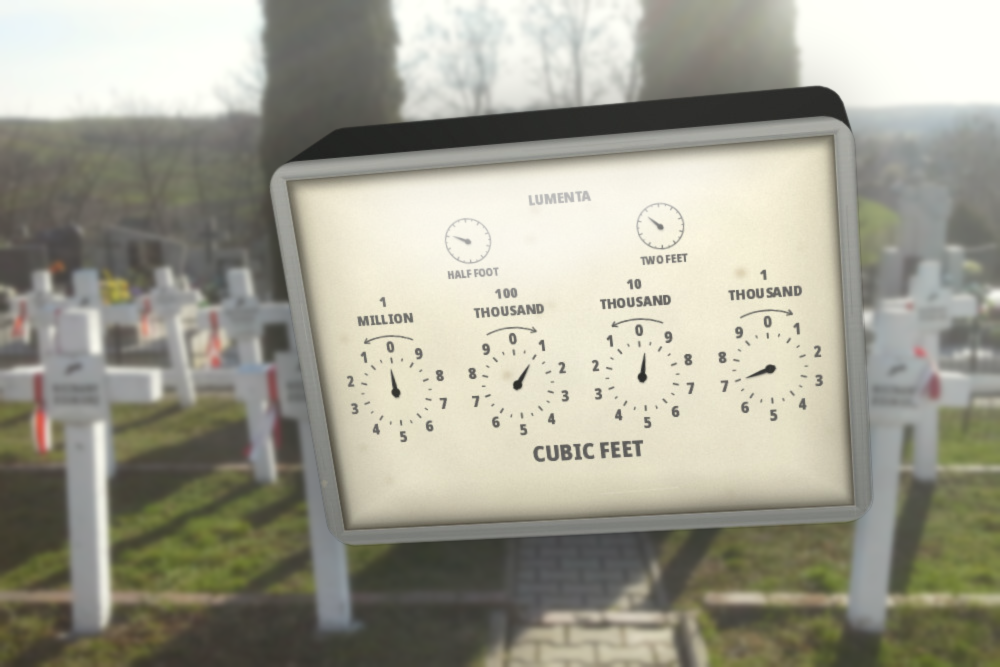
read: 9700 ft³
